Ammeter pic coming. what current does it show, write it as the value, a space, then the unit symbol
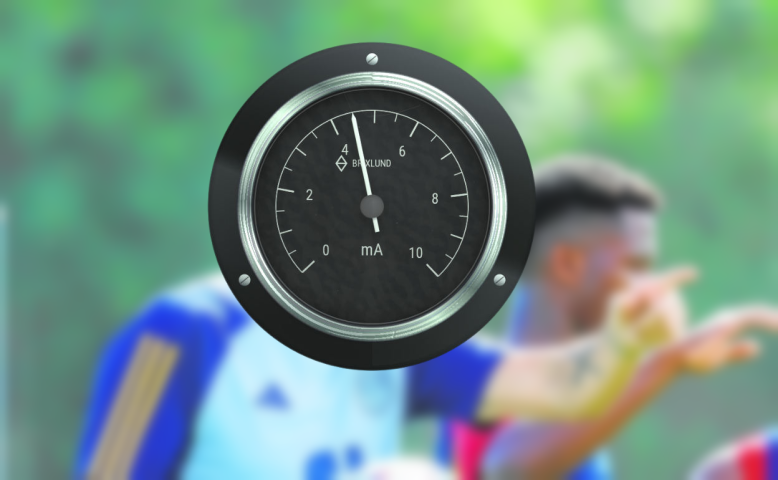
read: 4.5 mA
